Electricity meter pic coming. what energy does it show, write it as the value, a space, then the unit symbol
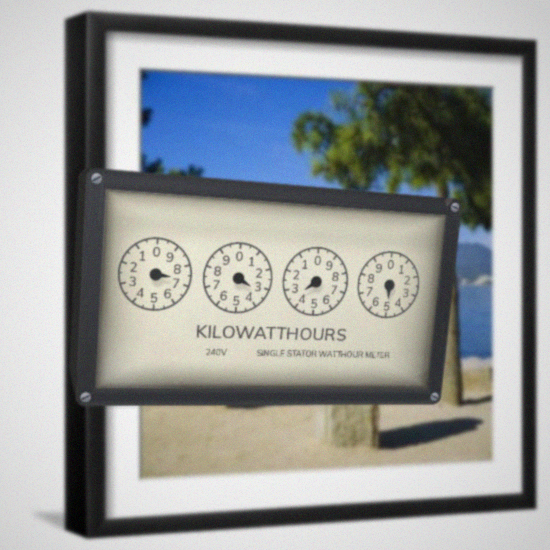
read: 7335 kWh
